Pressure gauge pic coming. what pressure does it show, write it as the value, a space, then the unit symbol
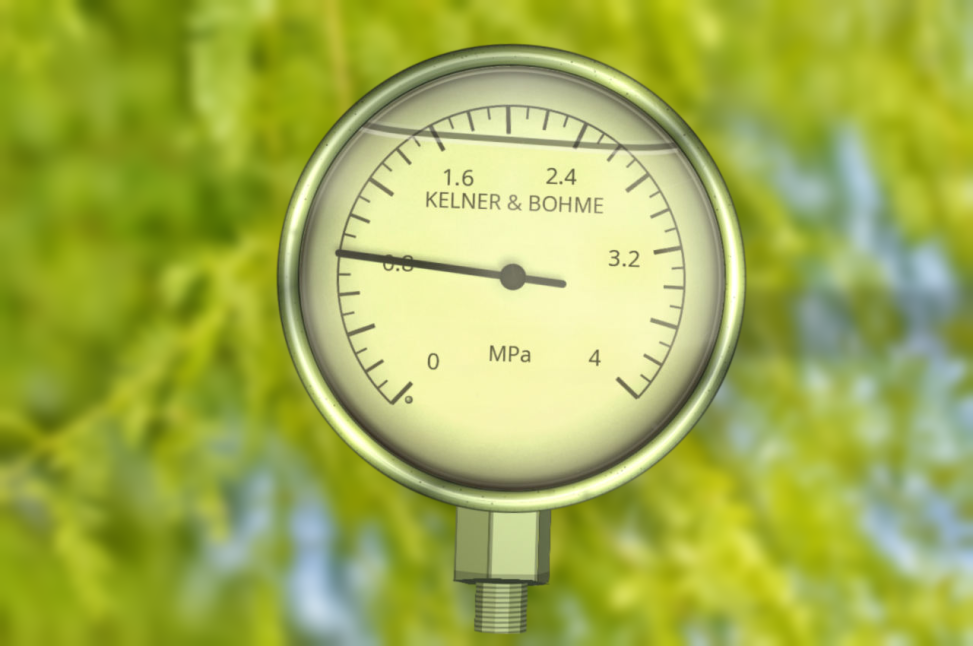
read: 0.8 MPa
